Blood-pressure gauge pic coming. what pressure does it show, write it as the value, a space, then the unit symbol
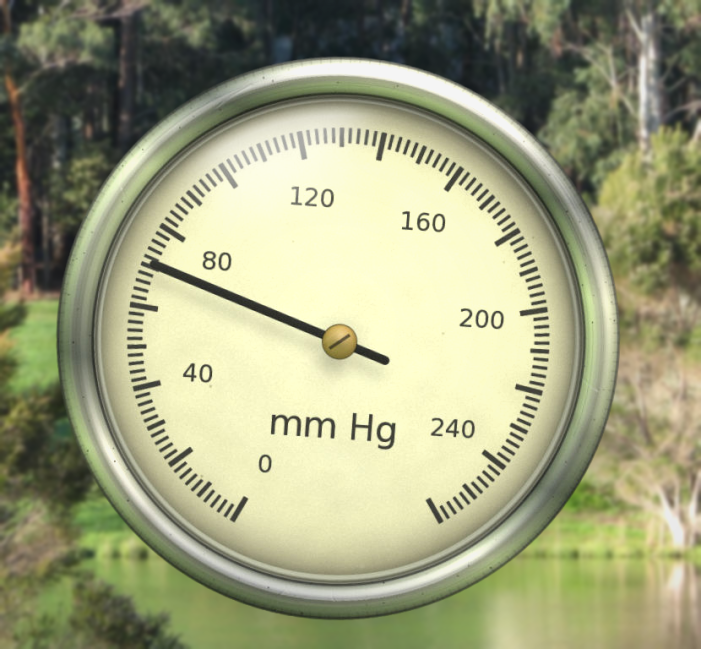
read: 71 mmHg
